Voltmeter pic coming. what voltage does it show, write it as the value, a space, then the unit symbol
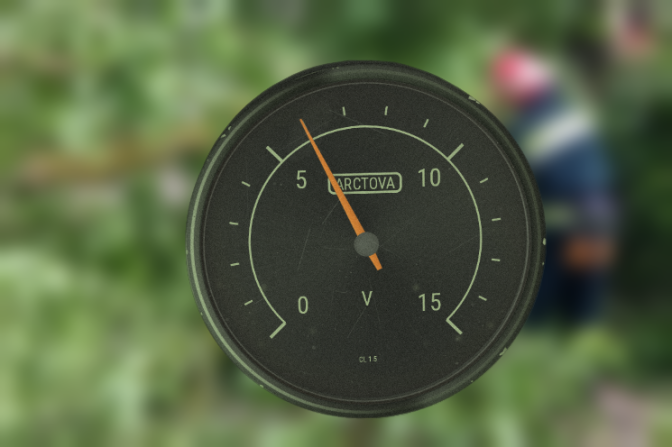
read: 6 V
